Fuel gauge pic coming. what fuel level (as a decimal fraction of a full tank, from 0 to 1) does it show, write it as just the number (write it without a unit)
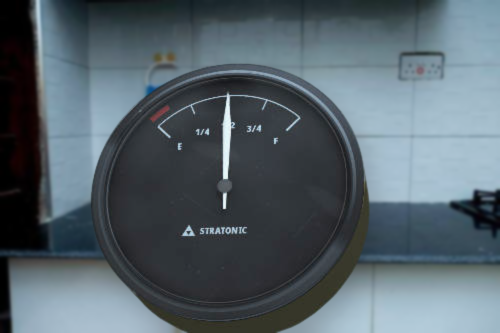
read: 0.5
